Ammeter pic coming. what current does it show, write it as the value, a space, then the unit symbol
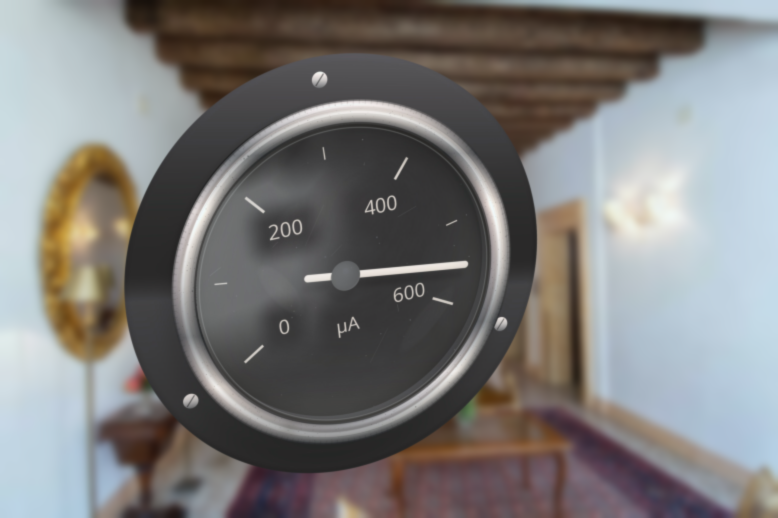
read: 550 µA
